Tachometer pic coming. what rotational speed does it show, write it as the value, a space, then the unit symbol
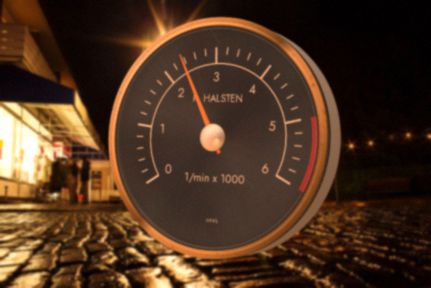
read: 2400 rpm
